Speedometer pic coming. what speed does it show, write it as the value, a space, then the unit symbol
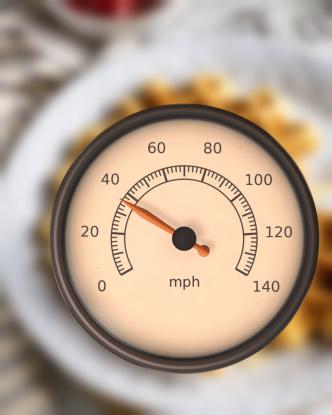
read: 36 mph
